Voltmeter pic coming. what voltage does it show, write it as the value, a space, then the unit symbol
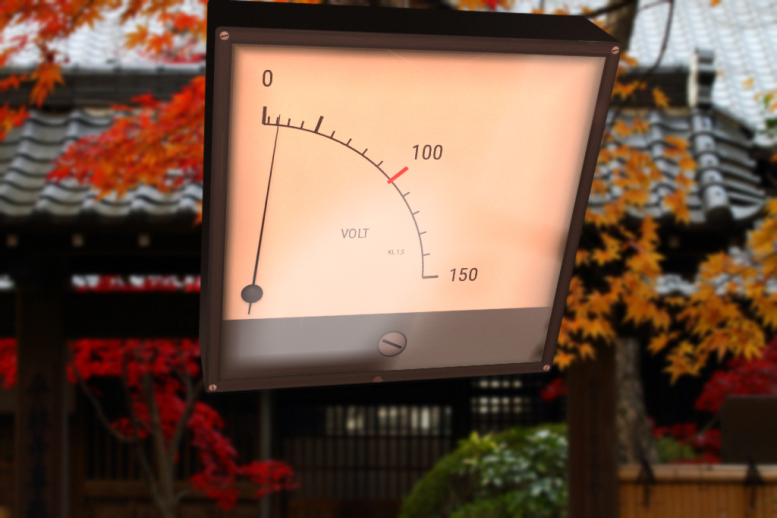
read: 20 V
